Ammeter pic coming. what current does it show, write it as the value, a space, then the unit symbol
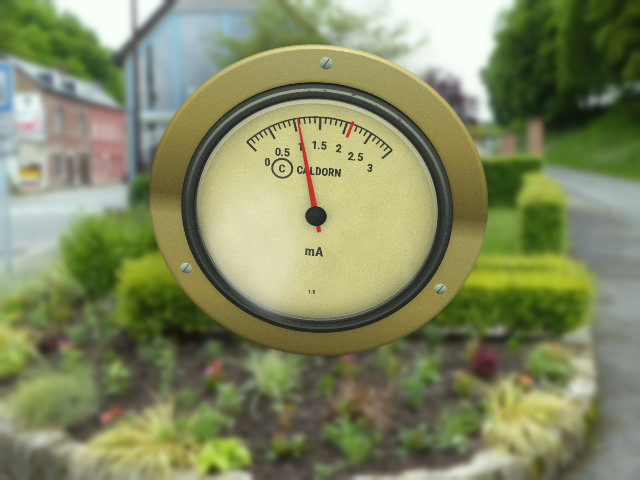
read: 1.1 mA
